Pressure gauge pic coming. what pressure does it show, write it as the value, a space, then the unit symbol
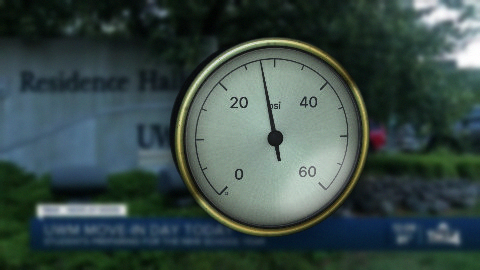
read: 27.5 psi
